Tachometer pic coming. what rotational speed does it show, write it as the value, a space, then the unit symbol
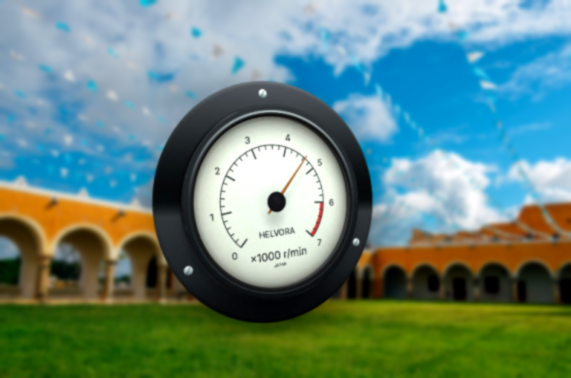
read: 4600 rpm
